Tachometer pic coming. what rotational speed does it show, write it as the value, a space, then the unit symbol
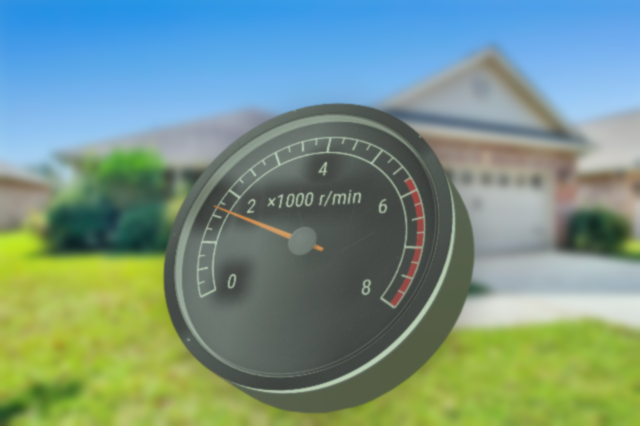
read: 1625 rpm
